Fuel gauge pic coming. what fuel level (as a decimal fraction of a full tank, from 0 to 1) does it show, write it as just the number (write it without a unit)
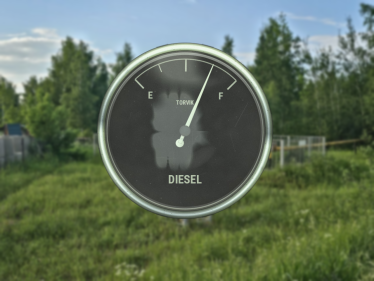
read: 0.75
